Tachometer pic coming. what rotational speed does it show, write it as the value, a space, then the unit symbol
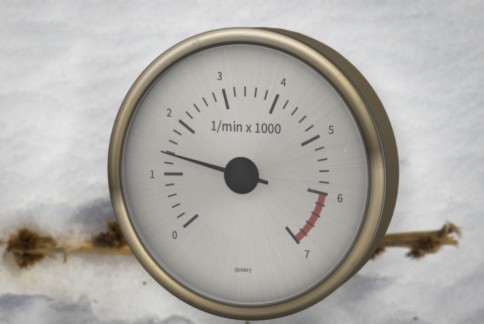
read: 1400 rpm
